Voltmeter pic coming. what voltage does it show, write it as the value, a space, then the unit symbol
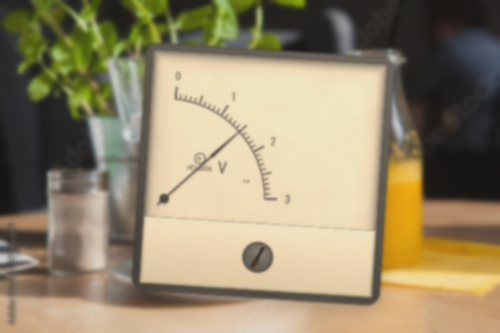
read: 1.5 V
